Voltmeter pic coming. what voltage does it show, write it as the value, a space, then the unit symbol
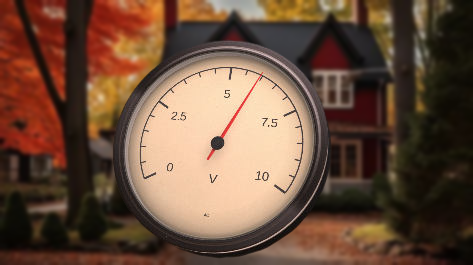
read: 6 V
